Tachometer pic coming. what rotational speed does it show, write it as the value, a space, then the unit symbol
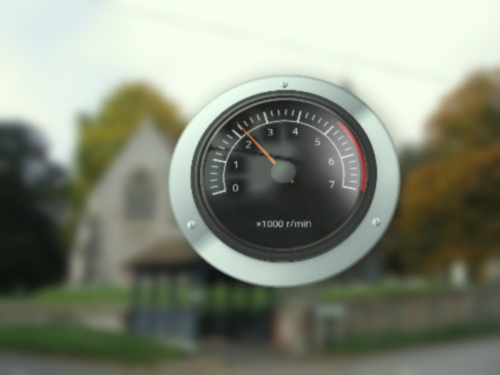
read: 2200 rpm
